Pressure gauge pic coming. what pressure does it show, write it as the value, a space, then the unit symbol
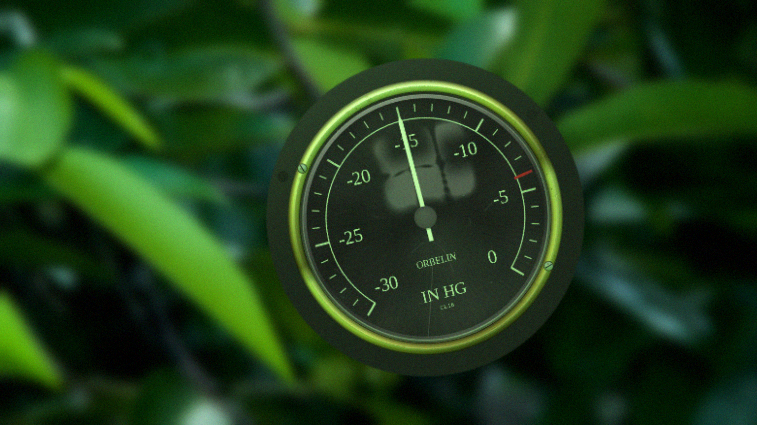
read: -15 inHg
